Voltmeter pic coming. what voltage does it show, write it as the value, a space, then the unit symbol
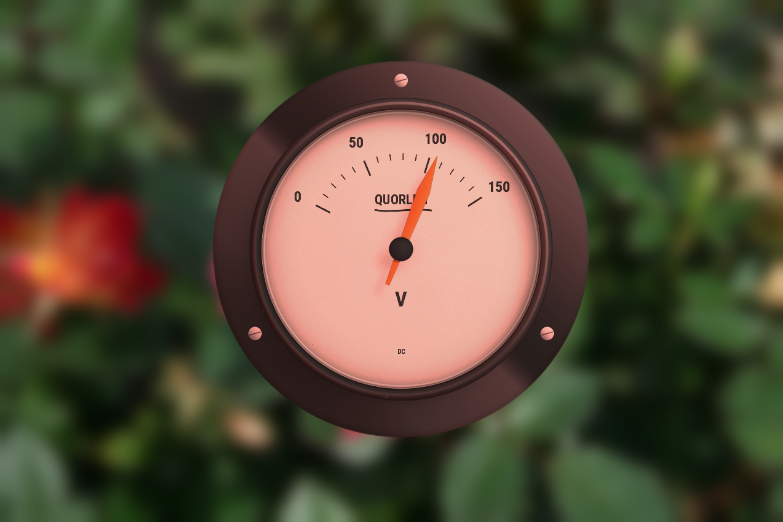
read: 105 V
